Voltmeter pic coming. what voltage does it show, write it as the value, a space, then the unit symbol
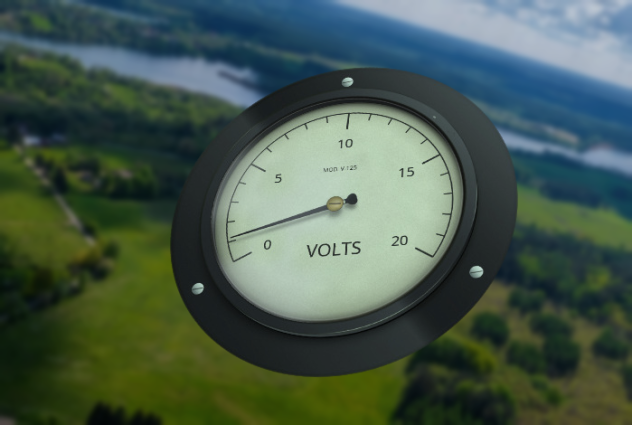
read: 1 V
